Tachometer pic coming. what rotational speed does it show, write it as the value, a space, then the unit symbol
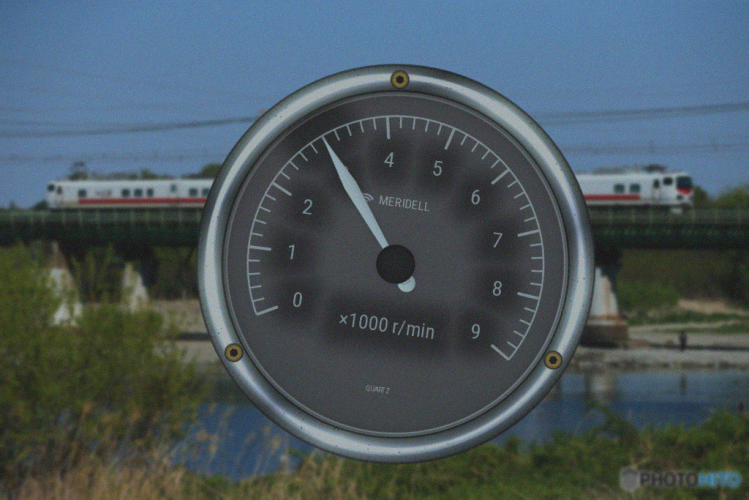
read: 3000 rpm
